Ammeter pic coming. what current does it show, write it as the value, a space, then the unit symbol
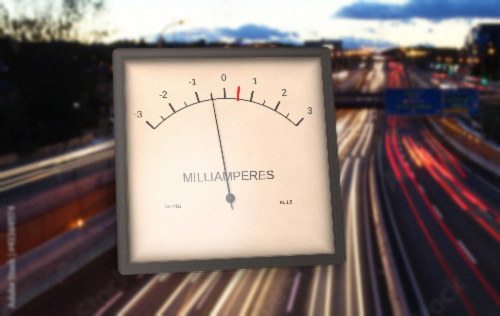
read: -0.5 mA
